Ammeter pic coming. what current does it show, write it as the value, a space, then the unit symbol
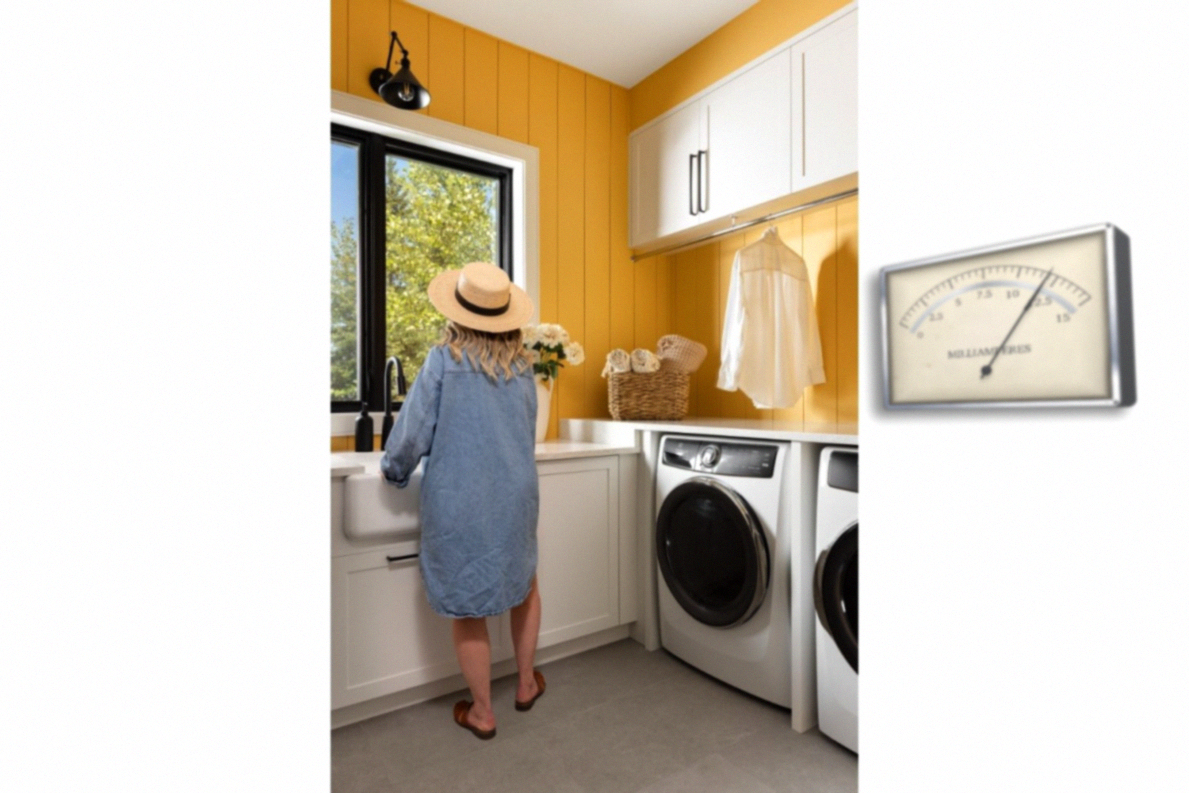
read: 12 mA
